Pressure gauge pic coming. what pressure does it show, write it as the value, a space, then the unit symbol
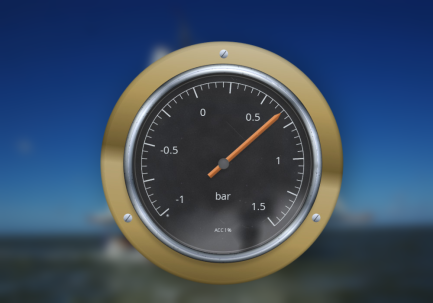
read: 0.65 bar
